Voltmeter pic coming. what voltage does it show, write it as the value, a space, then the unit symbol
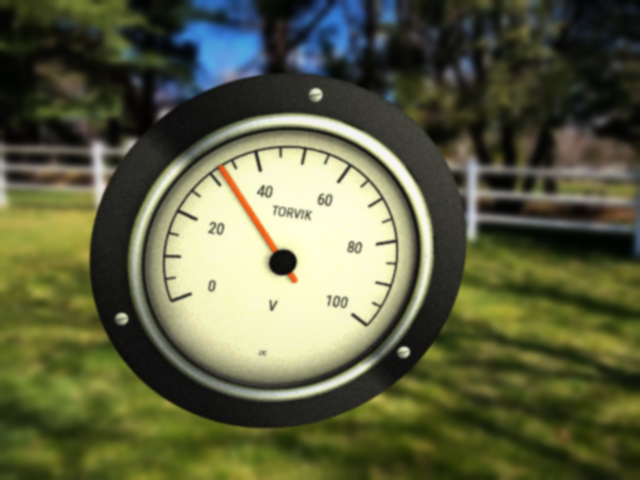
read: 32.5 V
